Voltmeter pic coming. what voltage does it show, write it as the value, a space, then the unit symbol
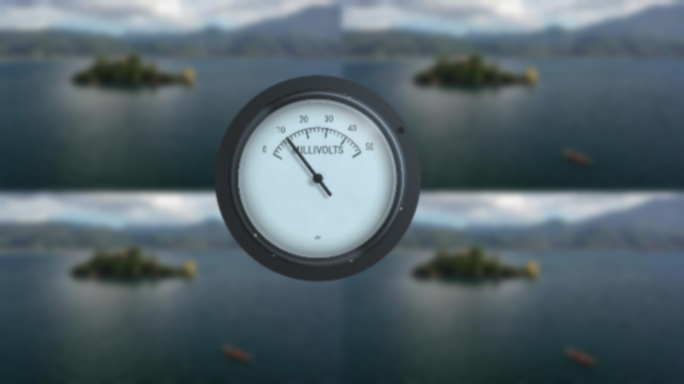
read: 10 mV
